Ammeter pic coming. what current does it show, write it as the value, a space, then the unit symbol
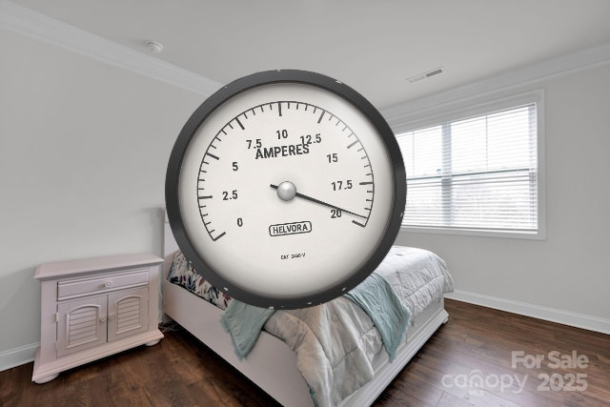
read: 19.5 A
